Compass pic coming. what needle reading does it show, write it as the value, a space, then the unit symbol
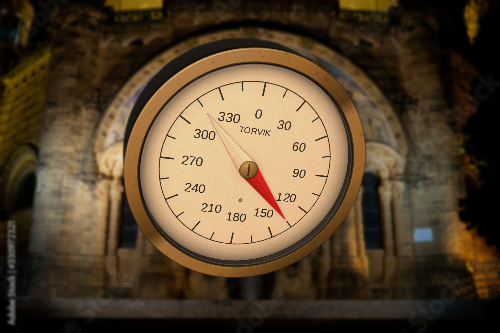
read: 135 °
